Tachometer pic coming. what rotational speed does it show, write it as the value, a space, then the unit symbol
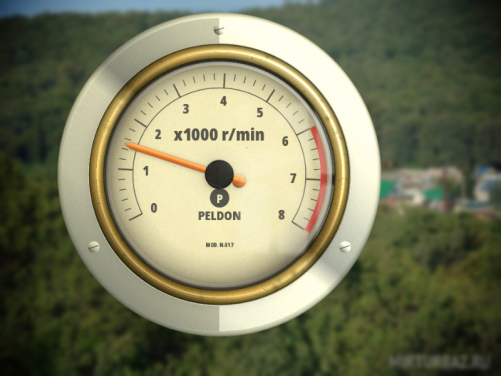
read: 1500 rpm
